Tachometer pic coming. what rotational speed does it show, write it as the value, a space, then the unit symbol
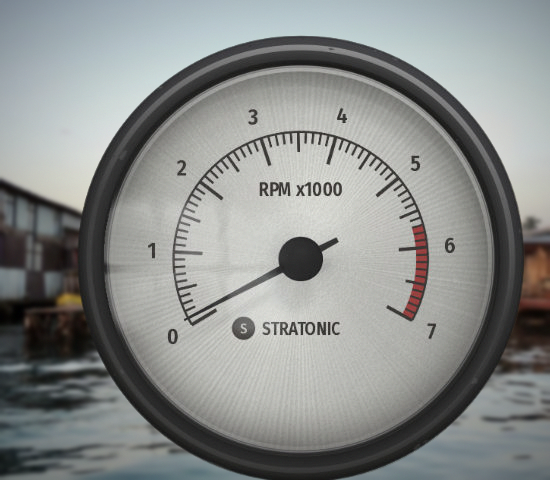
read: 100 rpm
